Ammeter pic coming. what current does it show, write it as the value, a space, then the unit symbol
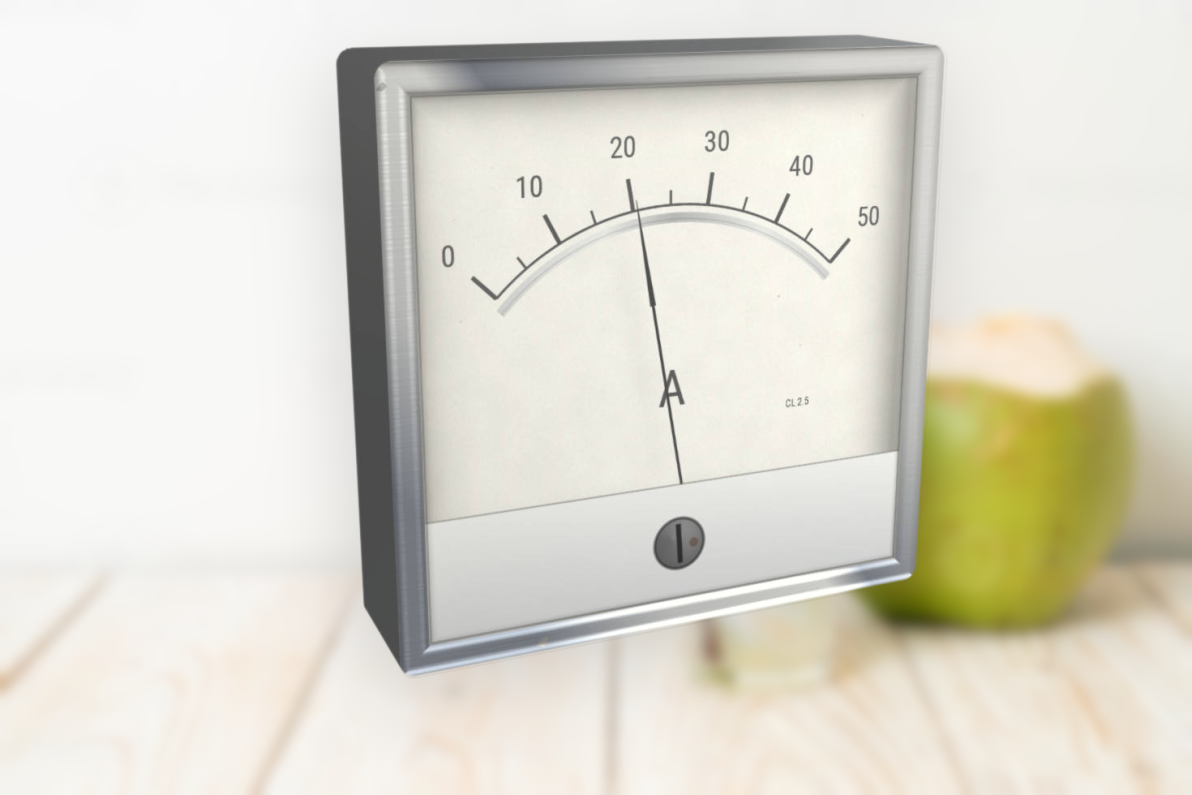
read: 20 A
